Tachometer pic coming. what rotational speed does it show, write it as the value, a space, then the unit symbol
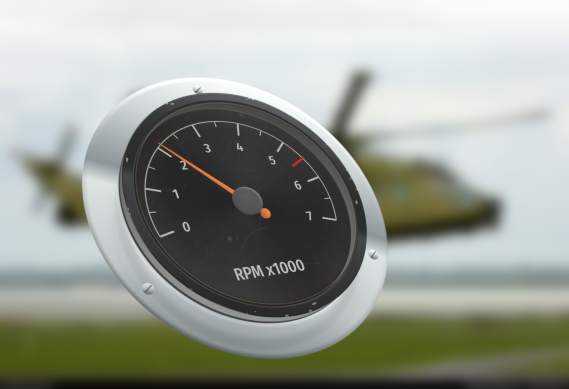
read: 2000 rpm
